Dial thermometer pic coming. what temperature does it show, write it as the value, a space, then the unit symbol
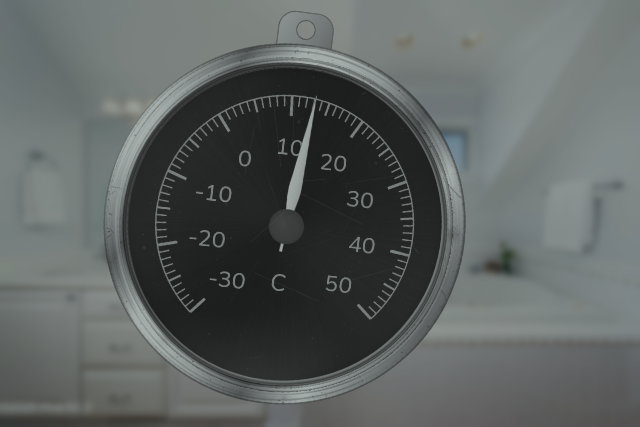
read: 13 °C
